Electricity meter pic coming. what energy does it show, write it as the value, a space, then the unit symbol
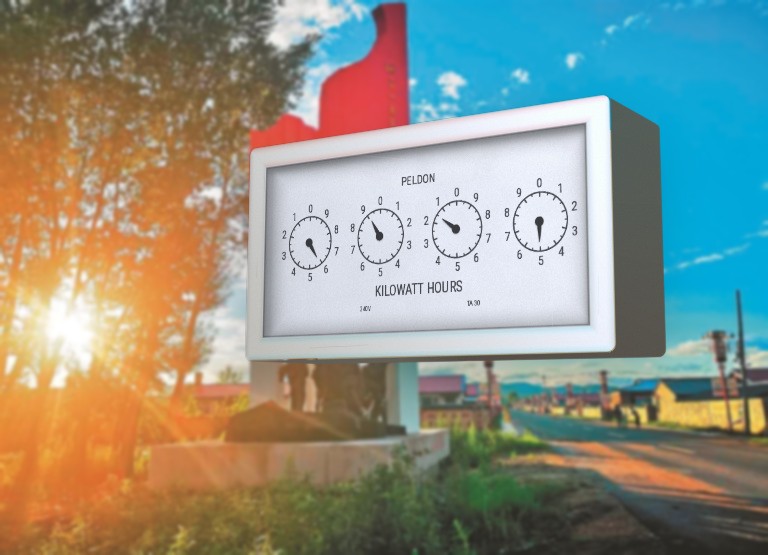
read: 5915 kWh
